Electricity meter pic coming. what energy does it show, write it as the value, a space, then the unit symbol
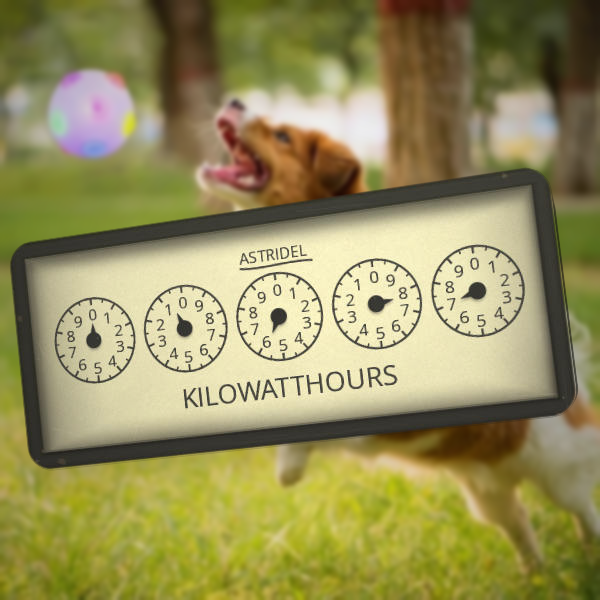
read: 577 kWh
